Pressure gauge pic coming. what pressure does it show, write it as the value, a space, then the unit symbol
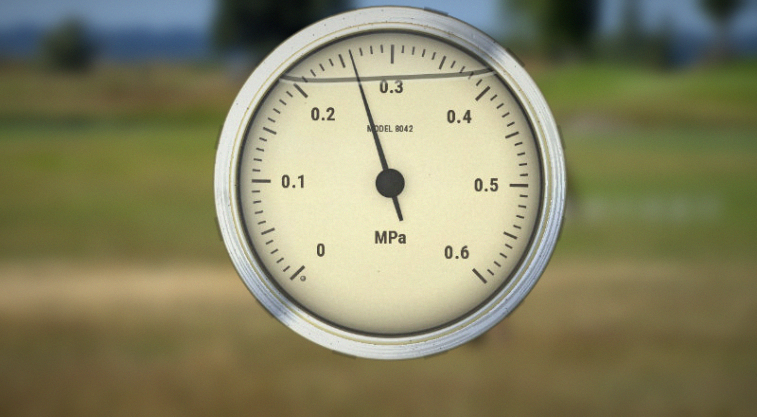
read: 0.26 MPa
